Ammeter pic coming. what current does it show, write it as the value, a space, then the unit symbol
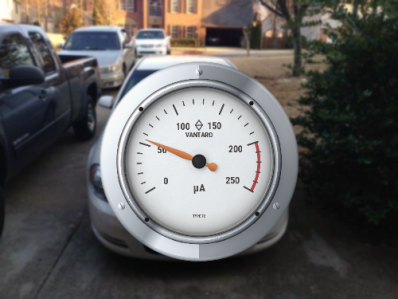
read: 55 µA
